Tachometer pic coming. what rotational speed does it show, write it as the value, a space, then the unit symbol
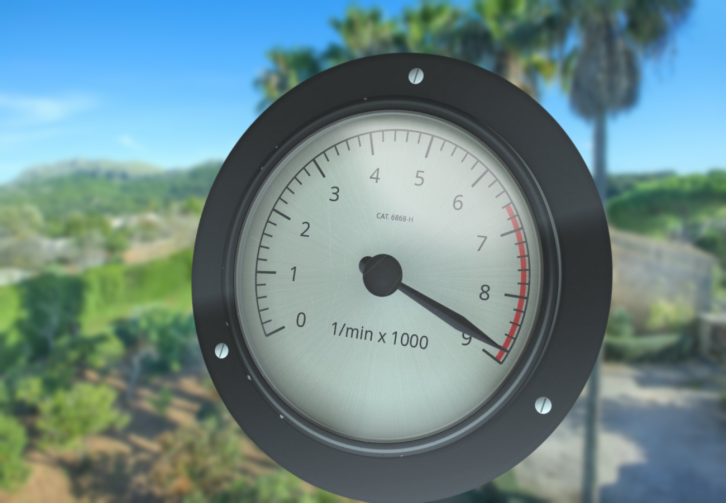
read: 8800 rpm
